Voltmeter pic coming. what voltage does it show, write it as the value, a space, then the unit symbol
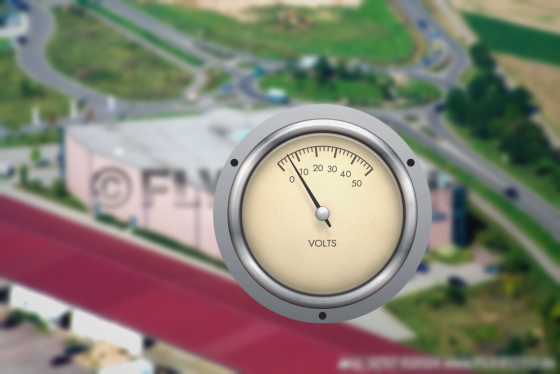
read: 6 V
